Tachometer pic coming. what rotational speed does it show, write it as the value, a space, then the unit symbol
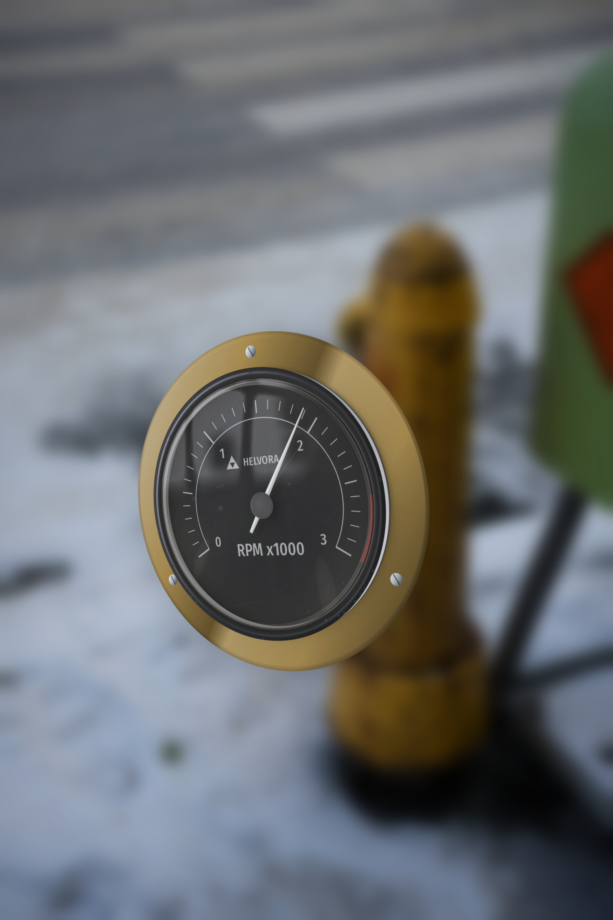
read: 1900 rpm
